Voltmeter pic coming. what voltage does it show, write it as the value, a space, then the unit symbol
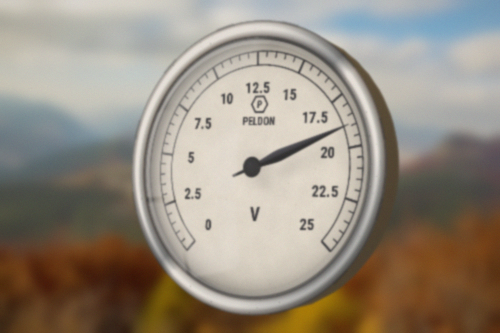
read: 19 V
